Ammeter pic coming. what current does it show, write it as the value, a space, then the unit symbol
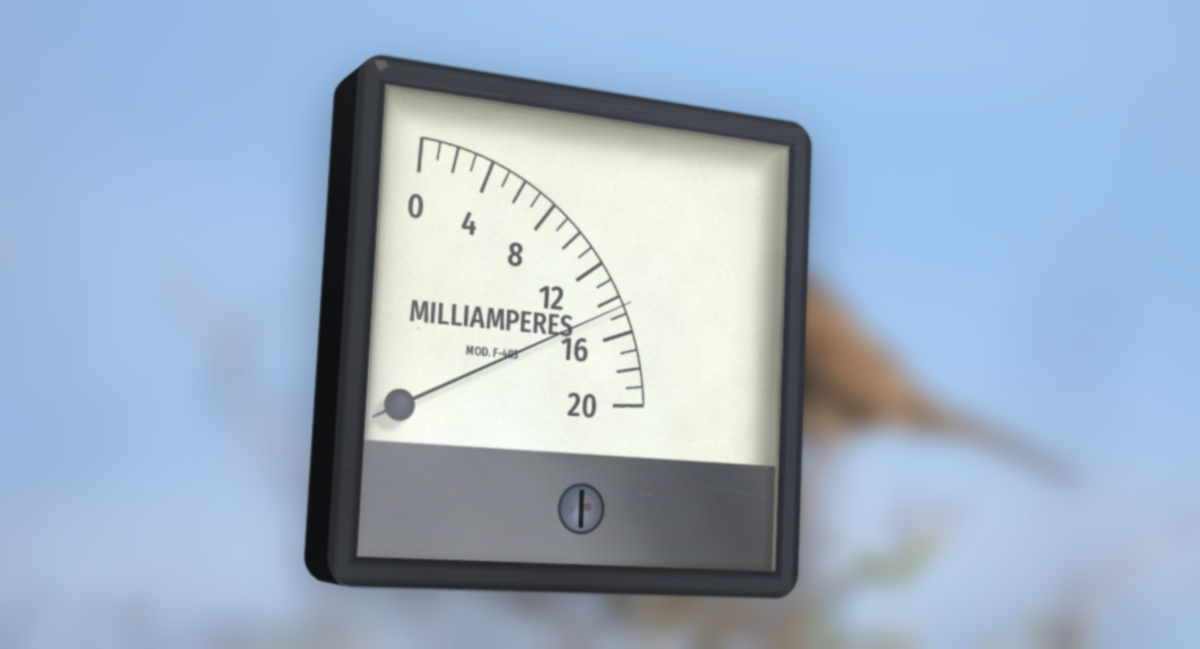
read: 14.5 mA
